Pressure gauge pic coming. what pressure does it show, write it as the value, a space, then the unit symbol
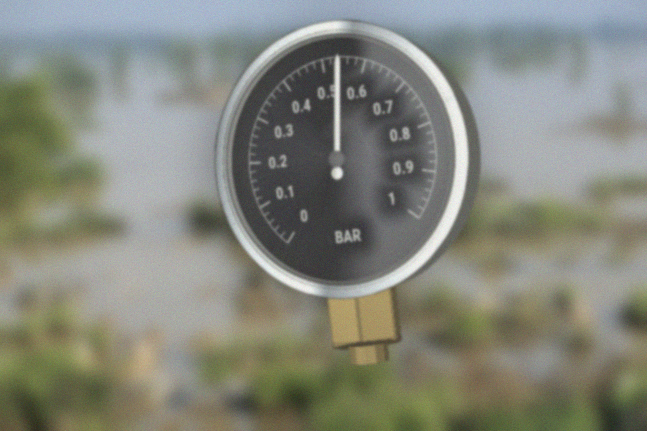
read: 0.54 bar
